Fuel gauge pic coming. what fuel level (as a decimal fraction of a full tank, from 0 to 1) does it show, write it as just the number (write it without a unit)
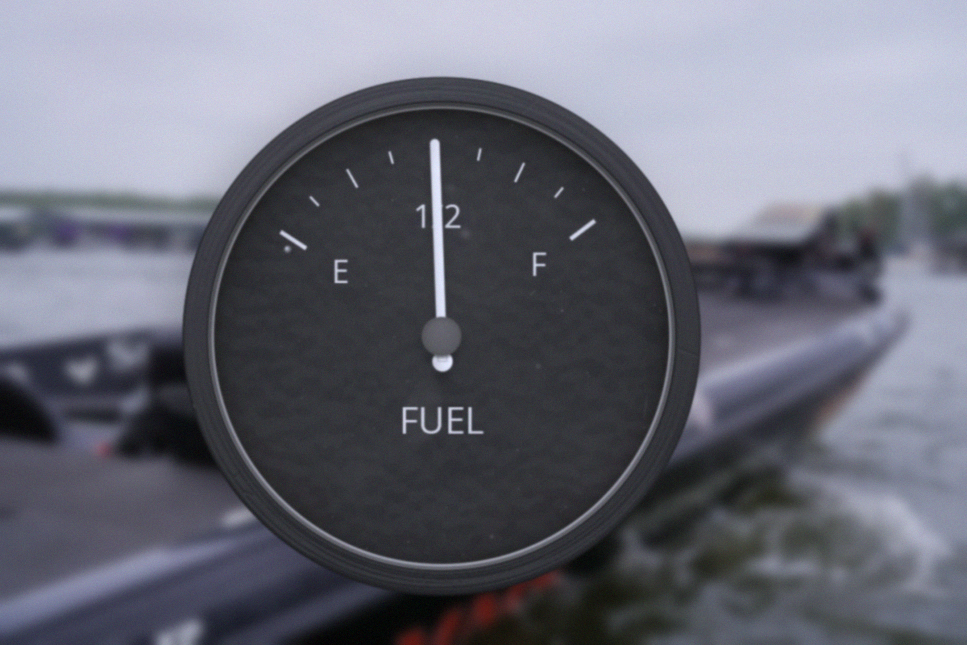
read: 0.5
